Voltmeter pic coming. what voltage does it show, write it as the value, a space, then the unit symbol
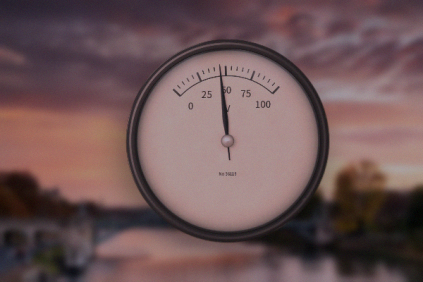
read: 45 V
